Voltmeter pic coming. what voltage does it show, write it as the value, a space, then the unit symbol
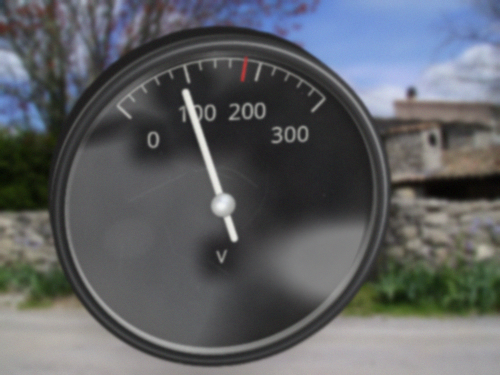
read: 90 V
